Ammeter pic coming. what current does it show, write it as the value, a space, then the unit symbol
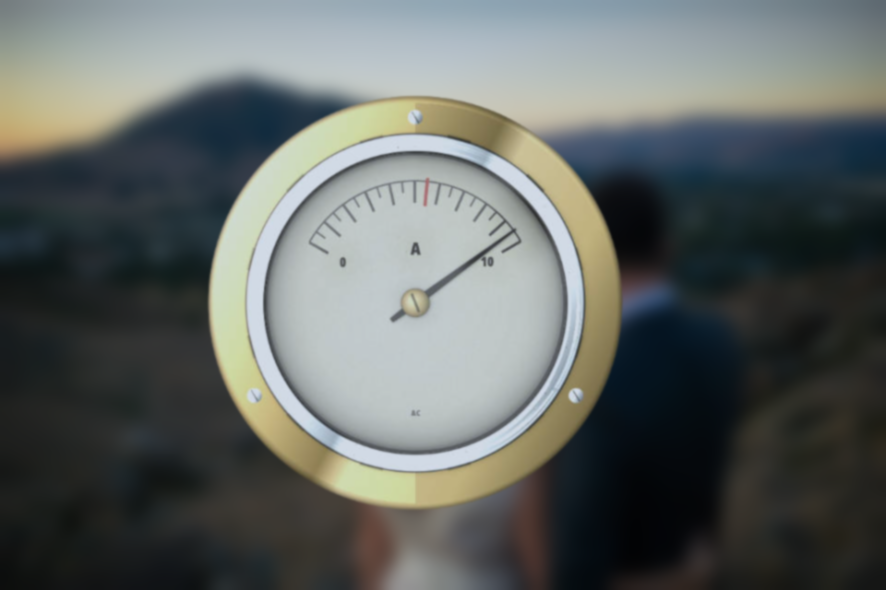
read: 9.5 A
